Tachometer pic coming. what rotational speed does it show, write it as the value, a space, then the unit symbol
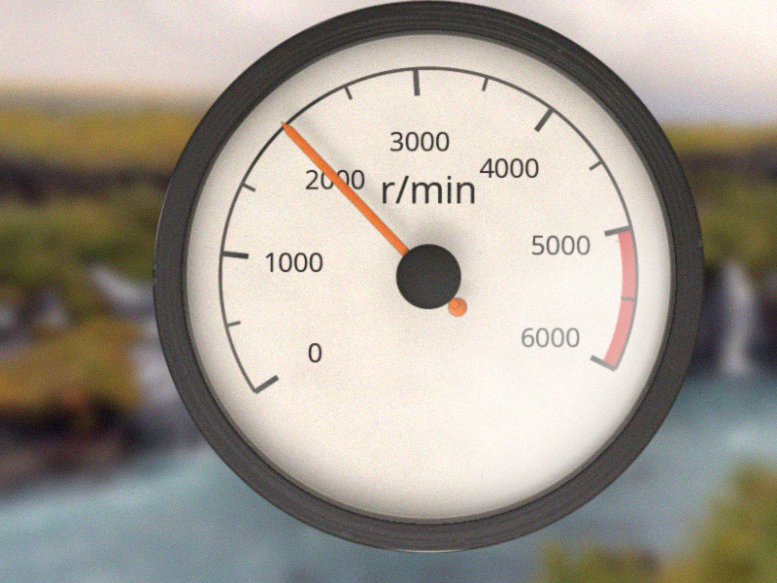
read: 2000 rpm
